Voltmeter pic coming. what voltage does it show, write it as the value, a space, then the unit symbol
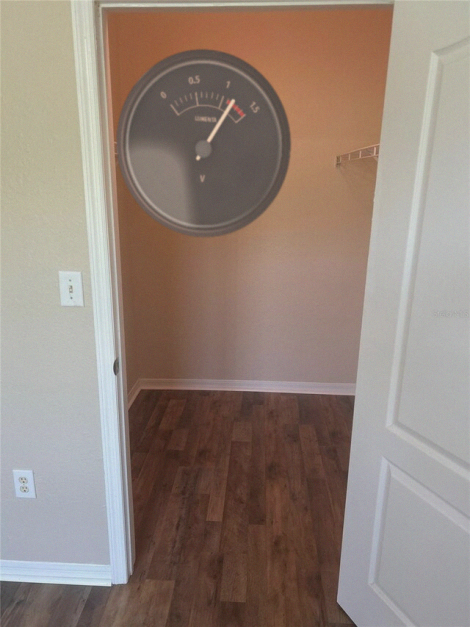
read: 1.2 V
